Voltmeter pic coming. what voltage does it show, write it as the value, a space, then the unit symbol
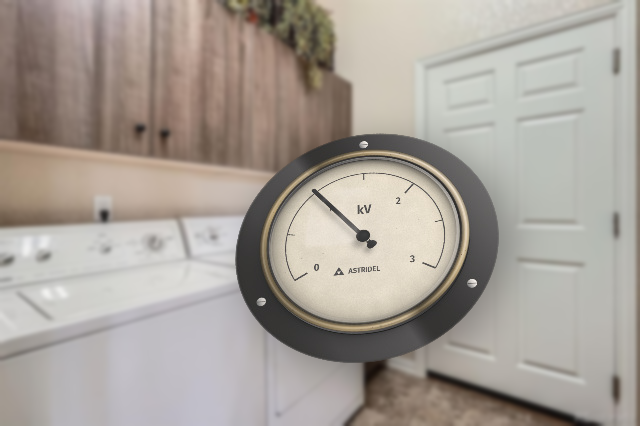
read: 1 kV
